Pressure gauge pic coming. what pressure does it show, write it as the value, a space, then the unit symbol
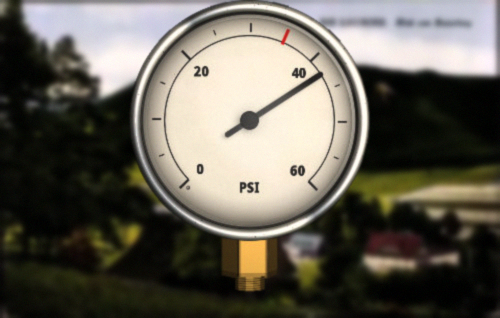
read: 42.5 psi
